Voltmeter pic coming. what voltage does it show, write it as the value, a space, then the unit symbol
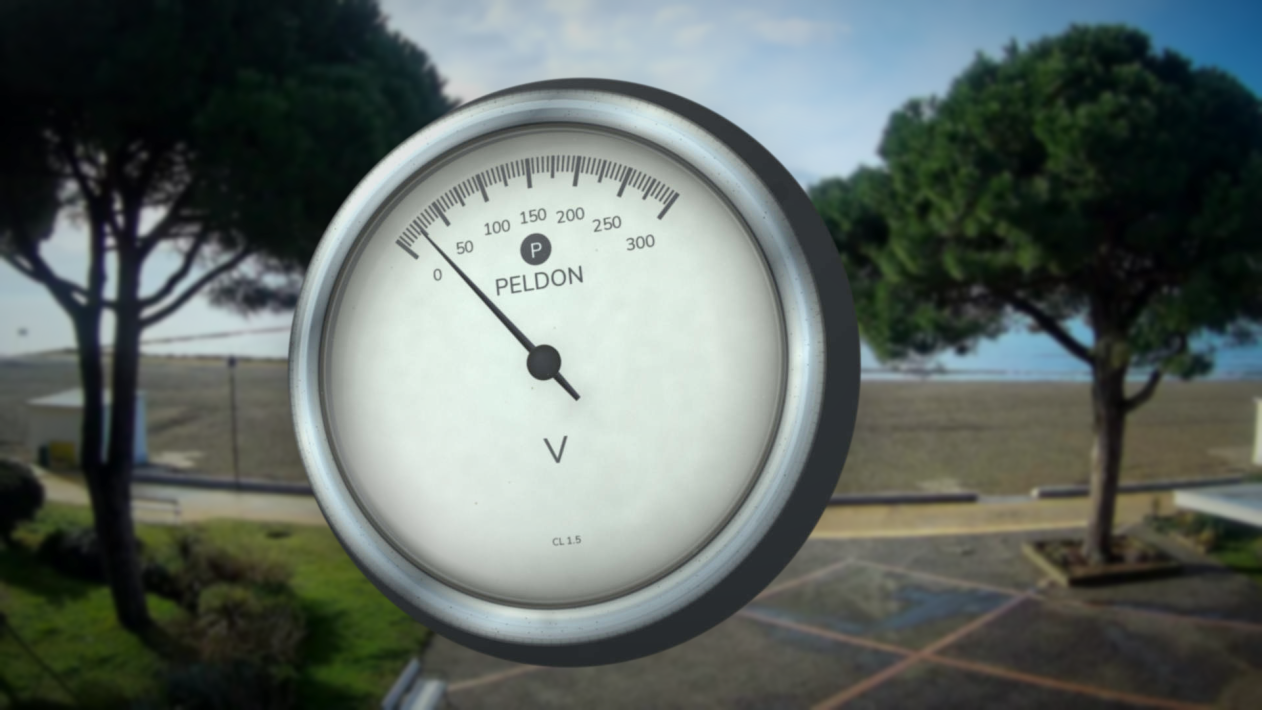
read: 25 V
